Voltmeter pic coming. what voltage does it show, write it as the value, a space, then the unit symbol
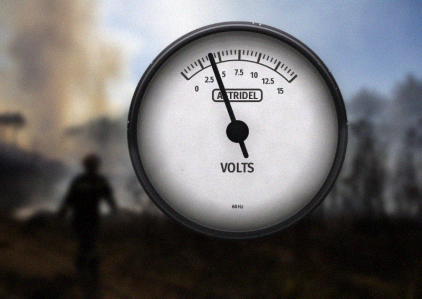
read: 4 V
